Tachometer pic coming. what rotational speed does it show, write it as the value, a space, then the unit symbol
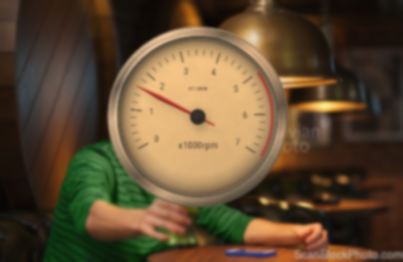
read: 1600 rpm
